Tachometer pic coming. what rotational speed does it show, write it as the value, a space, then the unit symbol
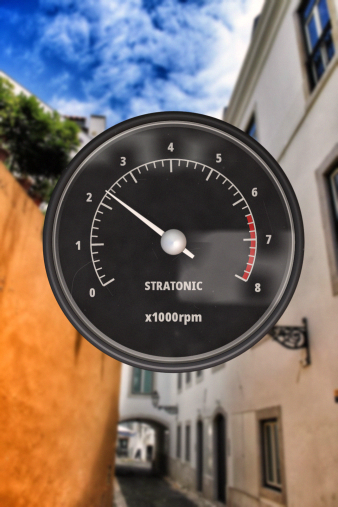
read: 2300 rpm
